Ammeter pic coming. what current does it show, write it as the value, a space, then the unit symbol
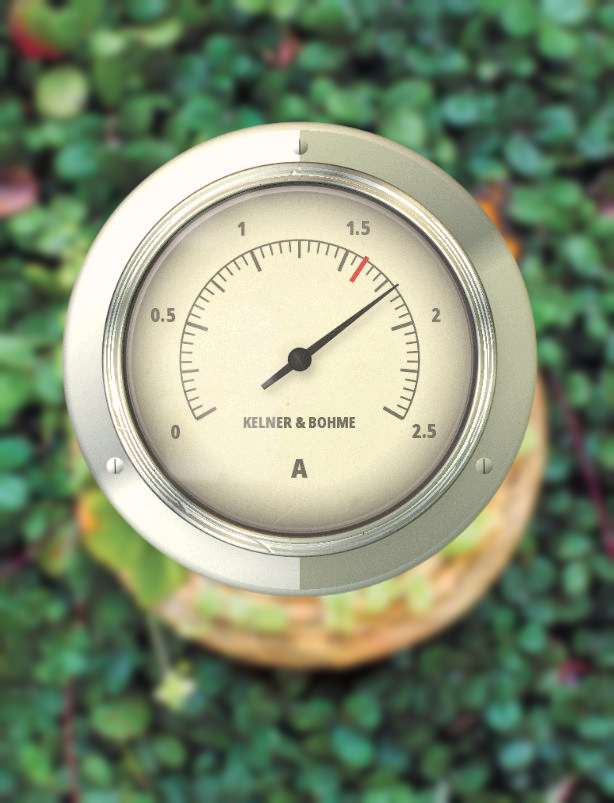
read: 1.8 A
